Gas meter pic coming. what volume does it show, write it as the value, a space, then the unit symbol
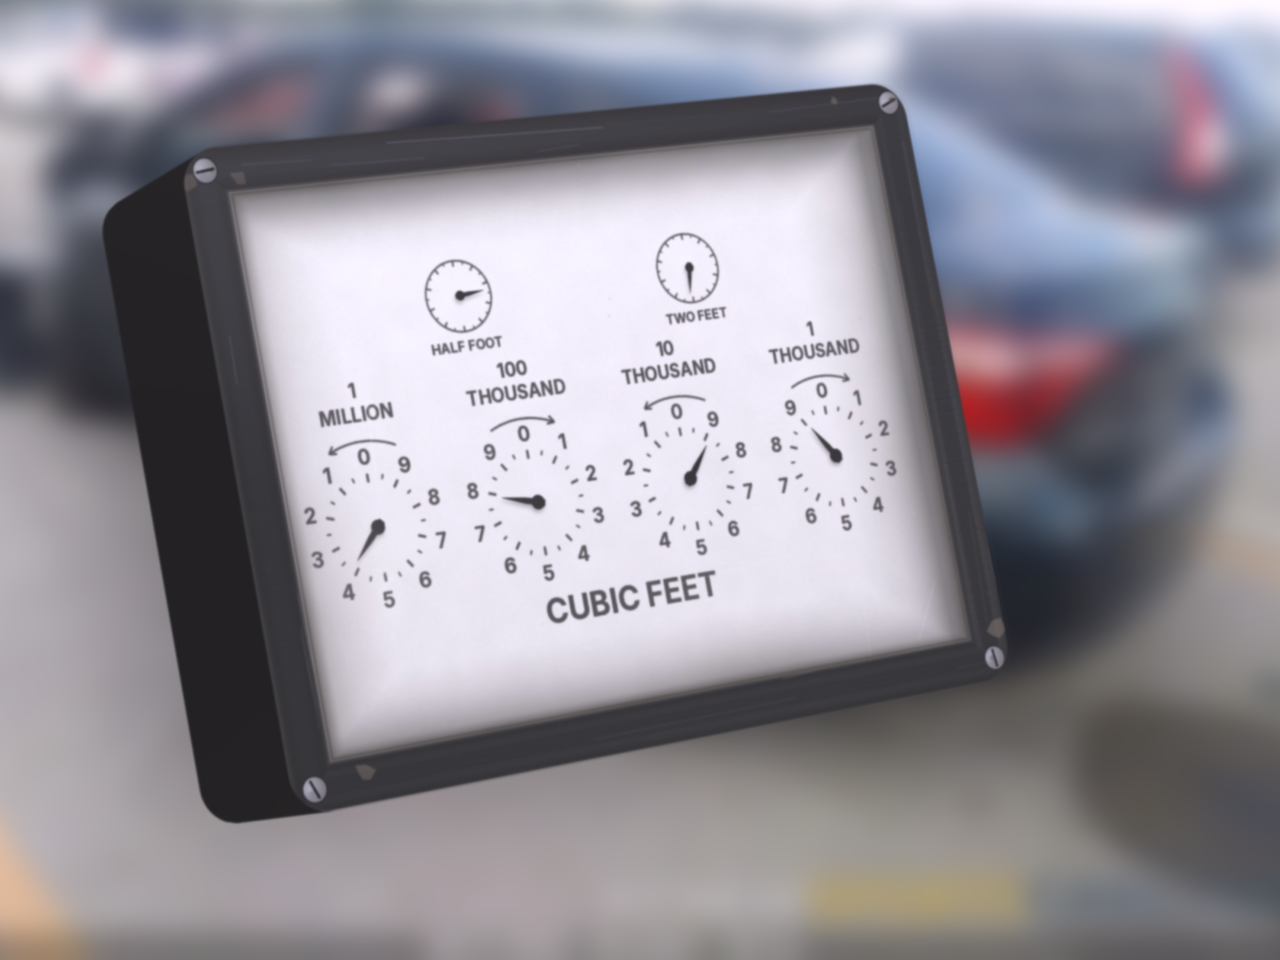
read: 378900 ft³
